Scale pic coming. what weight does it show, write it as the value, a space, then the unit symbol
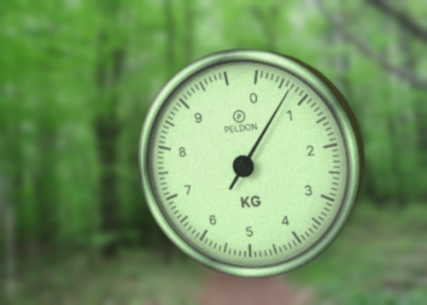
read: 0.7 kg
